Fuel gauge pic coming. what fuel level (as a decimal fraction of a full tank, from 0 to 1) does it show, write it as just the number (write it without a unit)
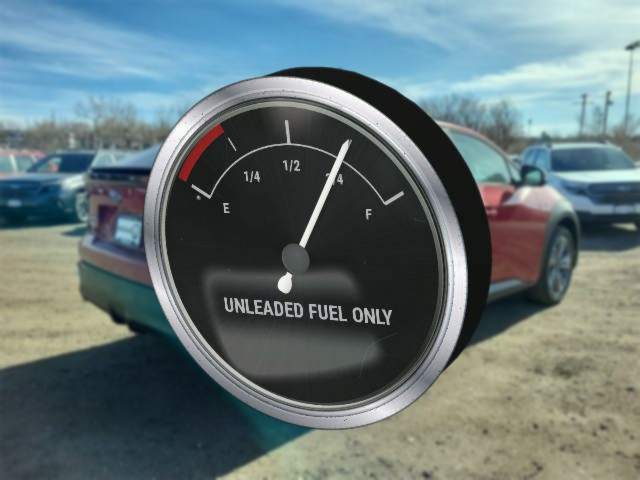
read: 0.75
